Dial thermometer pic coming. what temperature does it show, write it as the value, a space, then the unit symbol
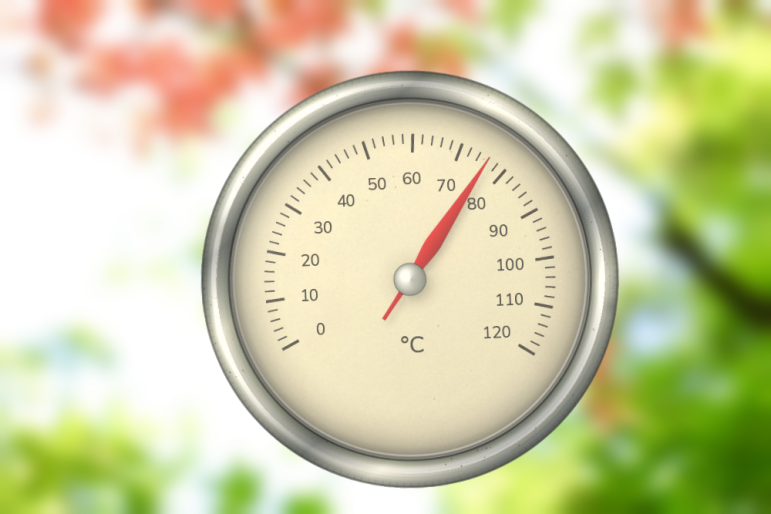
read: 76 °C
